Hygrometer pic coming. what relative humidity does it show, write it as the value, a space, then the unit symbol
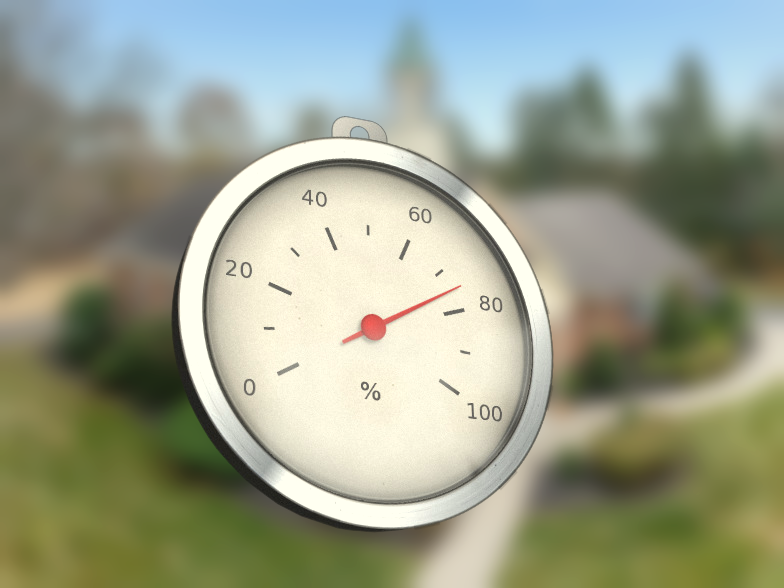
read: 75 %
